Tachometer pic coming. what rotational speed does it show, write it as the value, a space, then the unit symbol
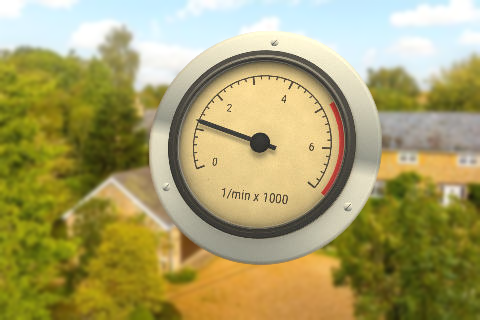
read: 1200 rpm
